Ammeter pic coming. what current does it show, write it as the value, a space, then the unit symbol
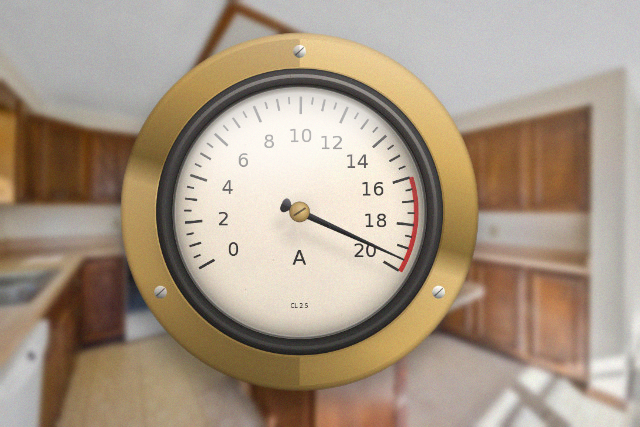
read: 19.5 A
